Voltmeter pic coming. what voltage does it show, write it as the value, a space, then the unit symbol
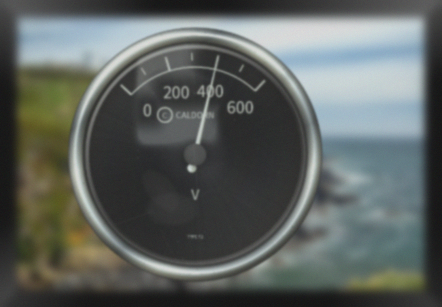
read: 400 V
